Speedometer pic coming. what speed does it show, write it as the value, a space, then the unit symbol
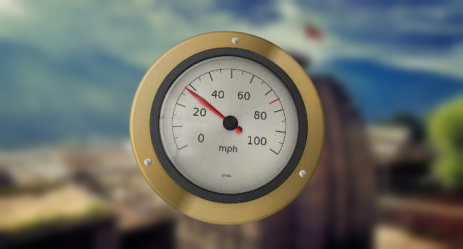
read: 27.5 mph
